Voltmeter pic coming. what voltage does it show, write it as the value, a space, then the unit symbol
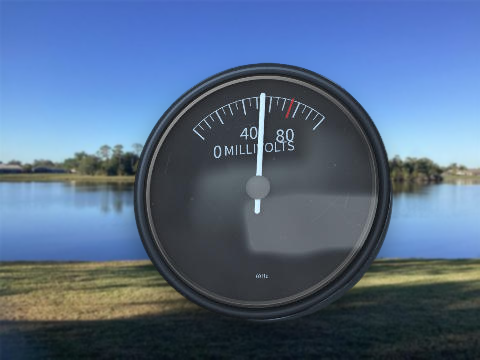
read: 55 mV
